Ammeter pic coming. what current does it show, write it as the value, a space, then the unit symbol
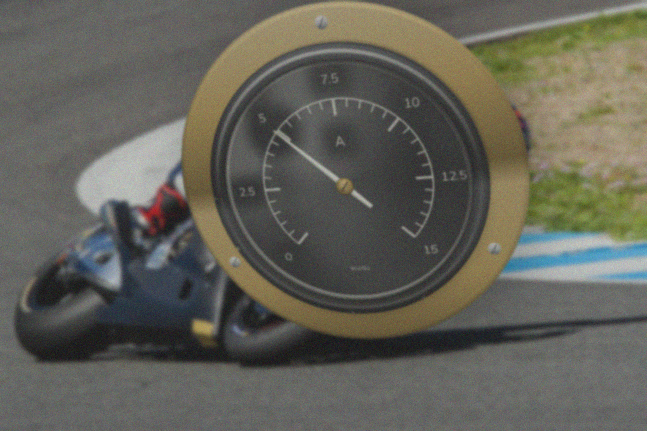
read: 5 A
